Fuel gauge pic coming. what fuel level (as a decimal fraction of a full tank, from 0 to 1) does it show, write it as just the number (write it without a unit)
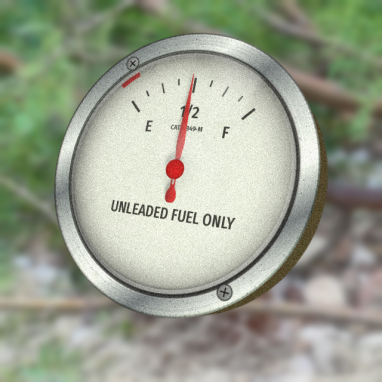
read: 0.5
